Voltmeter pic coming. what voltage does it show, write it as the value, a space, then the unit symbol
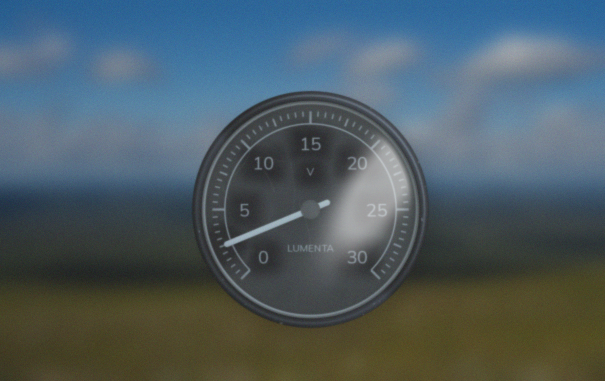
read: 2.5 V
